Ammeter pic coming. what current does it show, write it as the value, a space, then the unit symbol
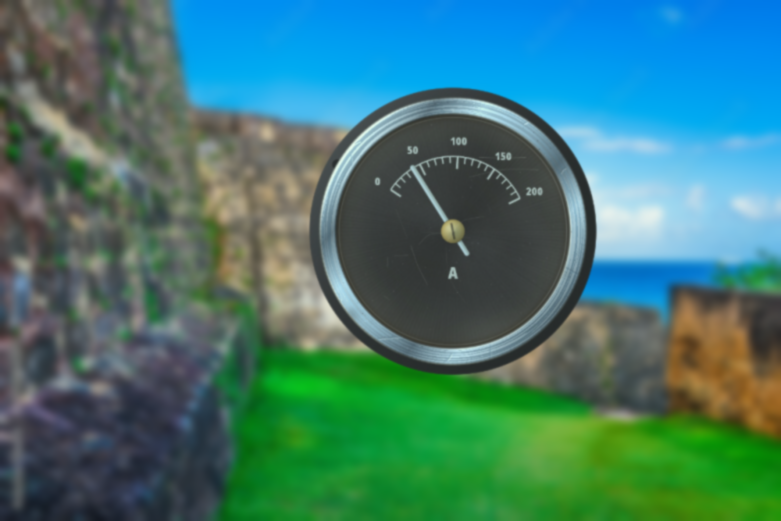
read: 40 A
